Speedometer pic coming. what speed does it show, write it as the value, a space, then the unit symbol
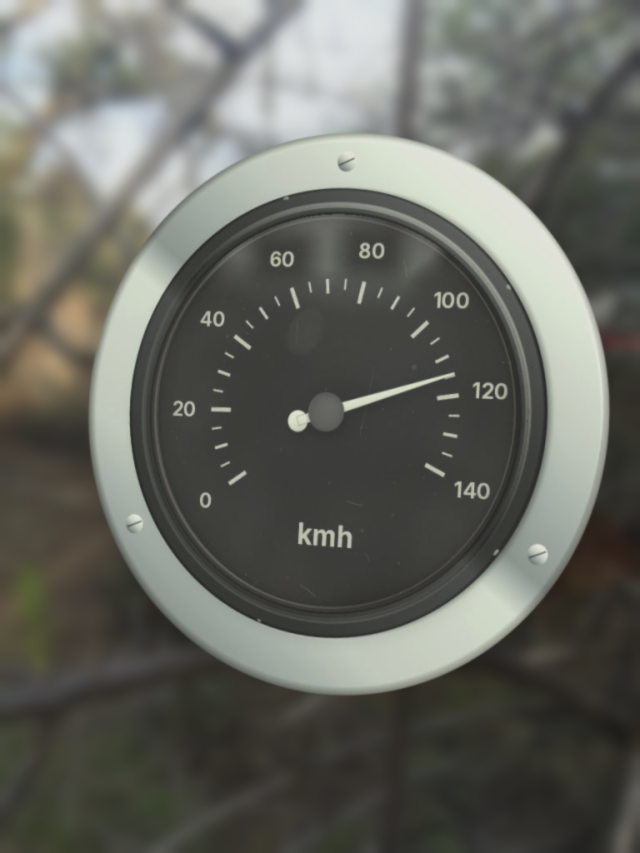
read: 115 km/h
